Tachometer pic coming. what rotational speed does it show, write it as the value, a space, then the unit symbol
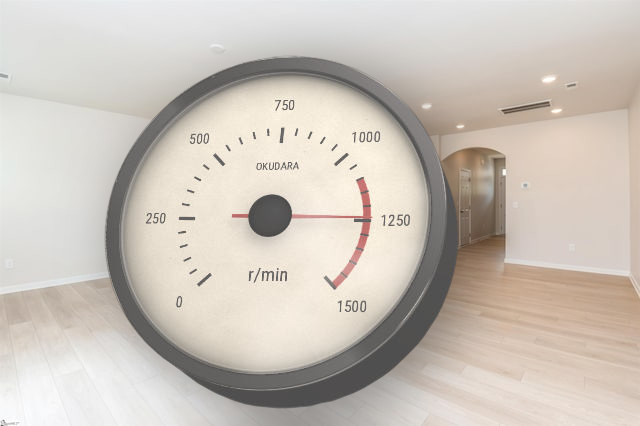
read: 1250 rpm
